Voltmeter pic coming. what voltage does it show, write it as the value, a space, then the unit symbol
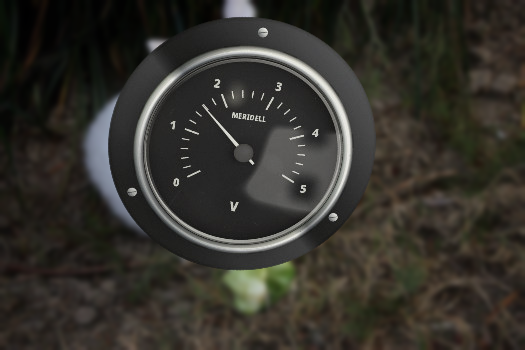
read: 1.6 V
